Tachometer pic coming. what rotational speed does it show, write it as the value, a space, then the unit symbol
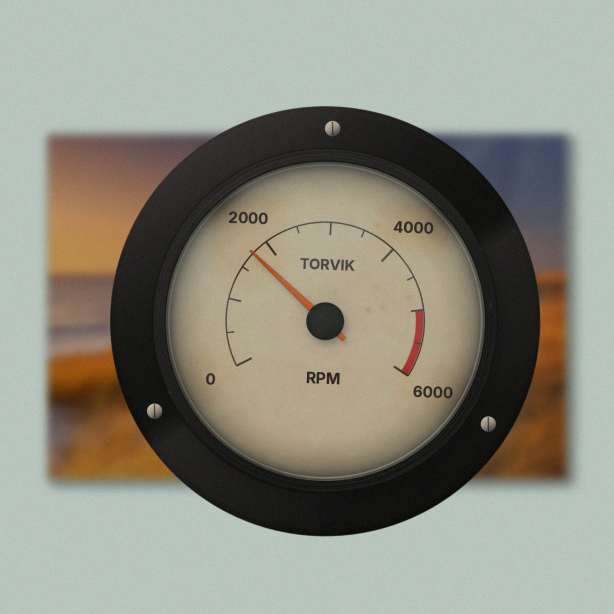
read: 1750 rpm
